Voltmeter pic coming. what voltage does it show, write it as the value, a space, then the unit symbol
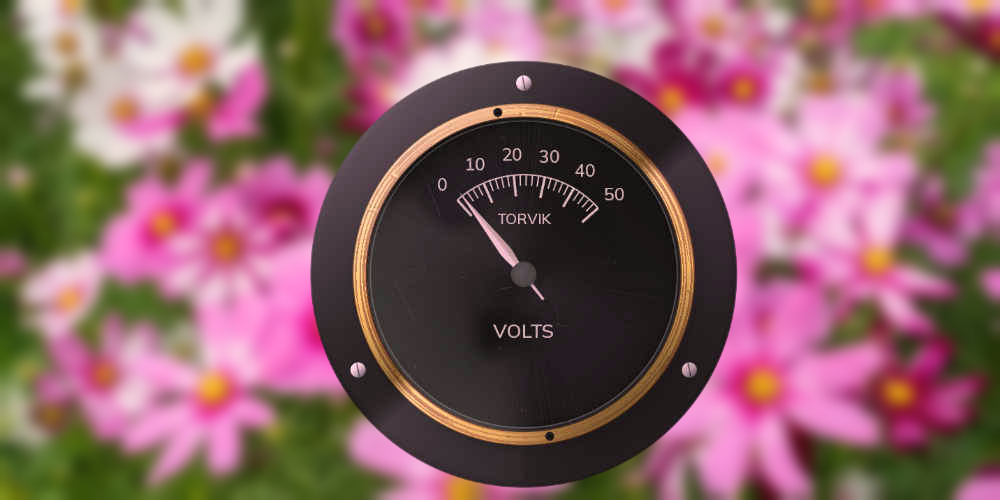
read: 2 V
